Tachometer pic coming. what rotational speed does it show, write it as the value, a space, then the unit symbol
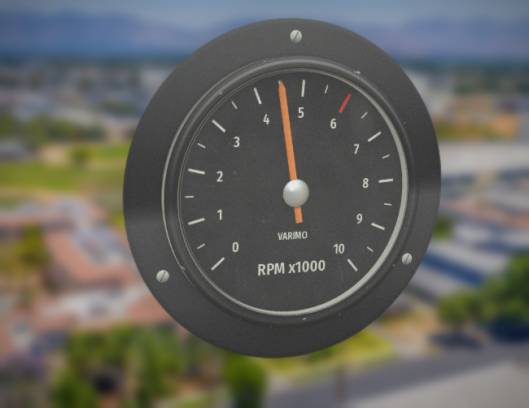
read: 4500 rpm
